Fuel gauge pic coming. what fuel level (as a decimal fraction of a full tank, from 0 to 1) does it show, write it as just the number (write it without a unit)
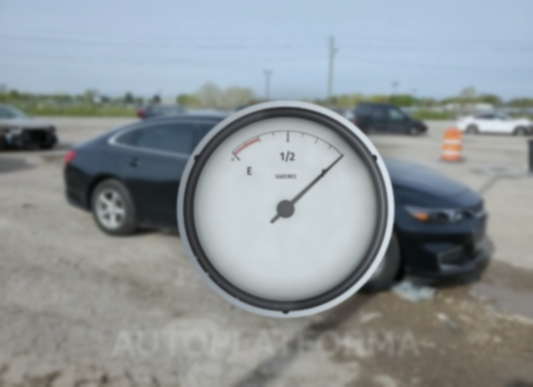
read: 1
